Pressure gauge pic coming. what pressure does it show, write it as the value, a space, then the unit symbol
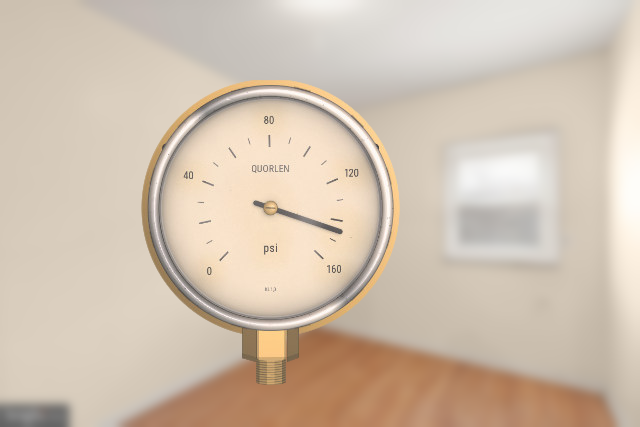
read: 145 psi
